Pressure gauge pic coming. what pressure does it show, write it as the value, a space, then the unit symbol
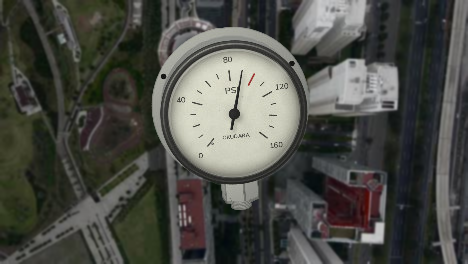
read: 90 psi
